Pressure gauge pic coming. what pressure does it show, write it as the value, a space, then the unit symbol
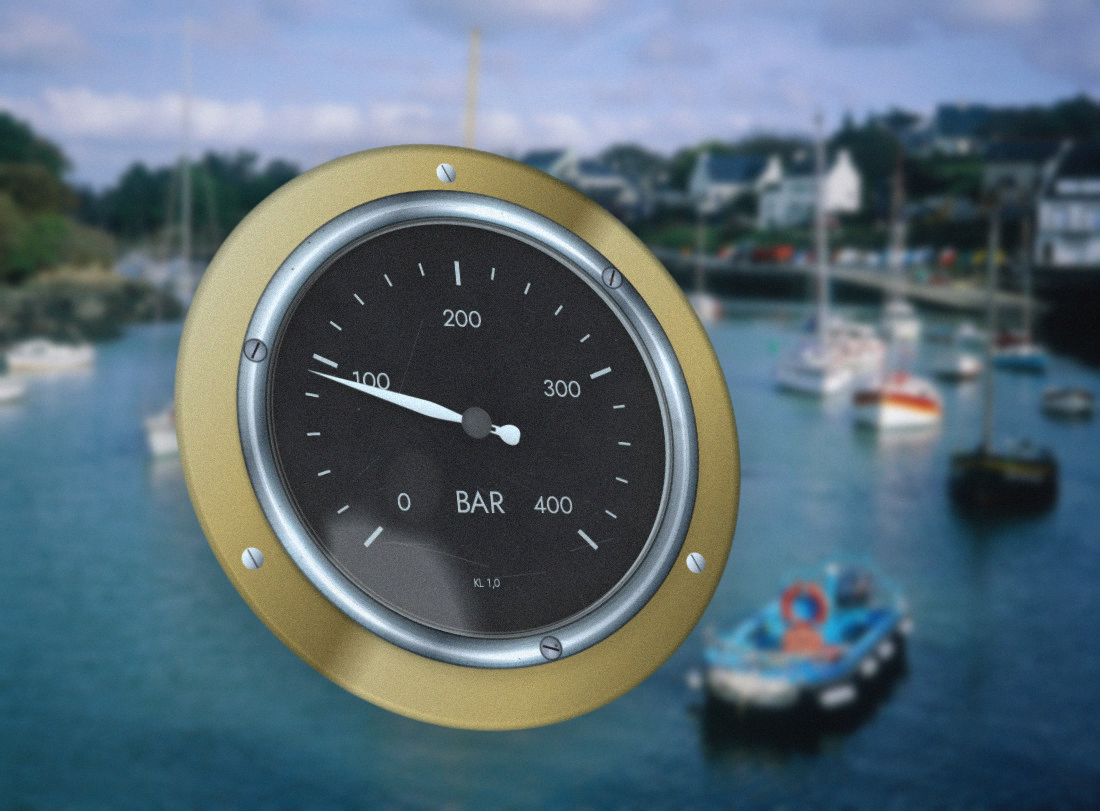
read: 90 bar
